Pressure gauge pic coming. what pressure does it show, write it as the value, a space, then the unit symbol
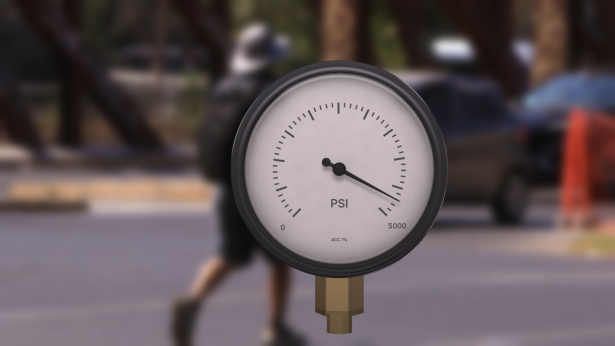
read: 4700 psi
